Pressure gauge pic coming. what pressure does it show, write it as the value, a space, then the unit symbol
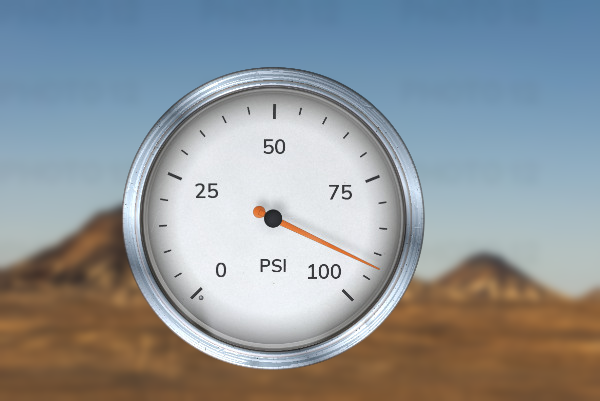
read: 92.5 psi
